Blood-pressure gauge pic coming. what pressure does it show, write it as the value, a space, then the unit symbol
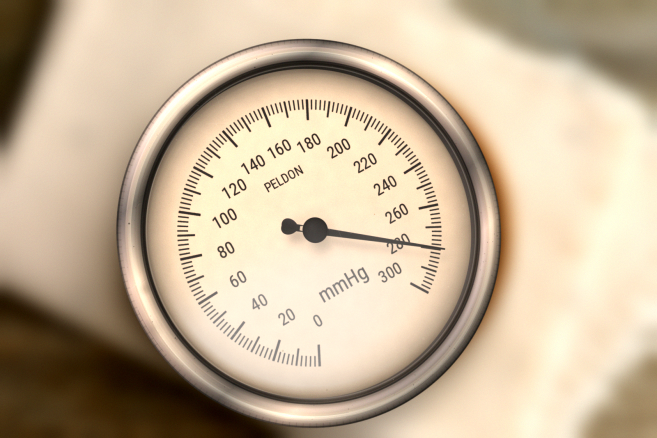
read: 280 mmHg
